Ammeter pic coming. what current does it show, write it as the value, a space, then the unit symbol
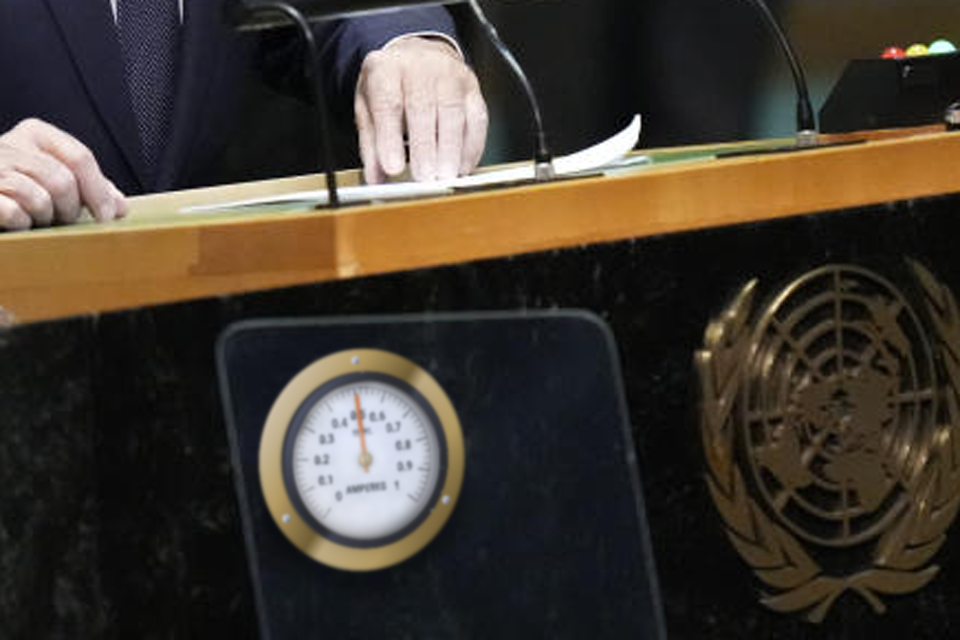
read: 0.5 A
